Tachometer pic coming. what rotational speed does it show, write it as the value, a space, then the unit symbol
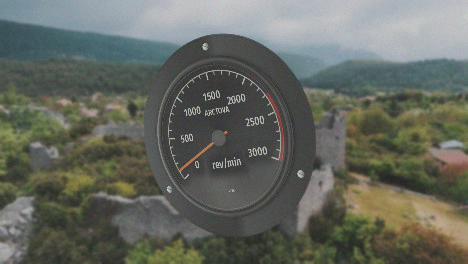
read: 100 rpm
